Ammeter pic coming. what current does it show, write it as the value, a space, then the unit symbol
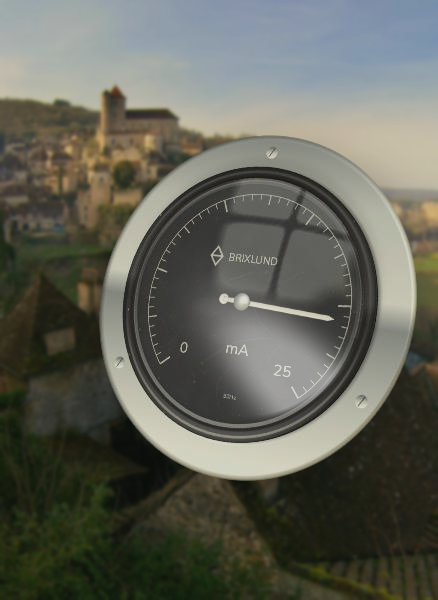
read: 20.75 mA
